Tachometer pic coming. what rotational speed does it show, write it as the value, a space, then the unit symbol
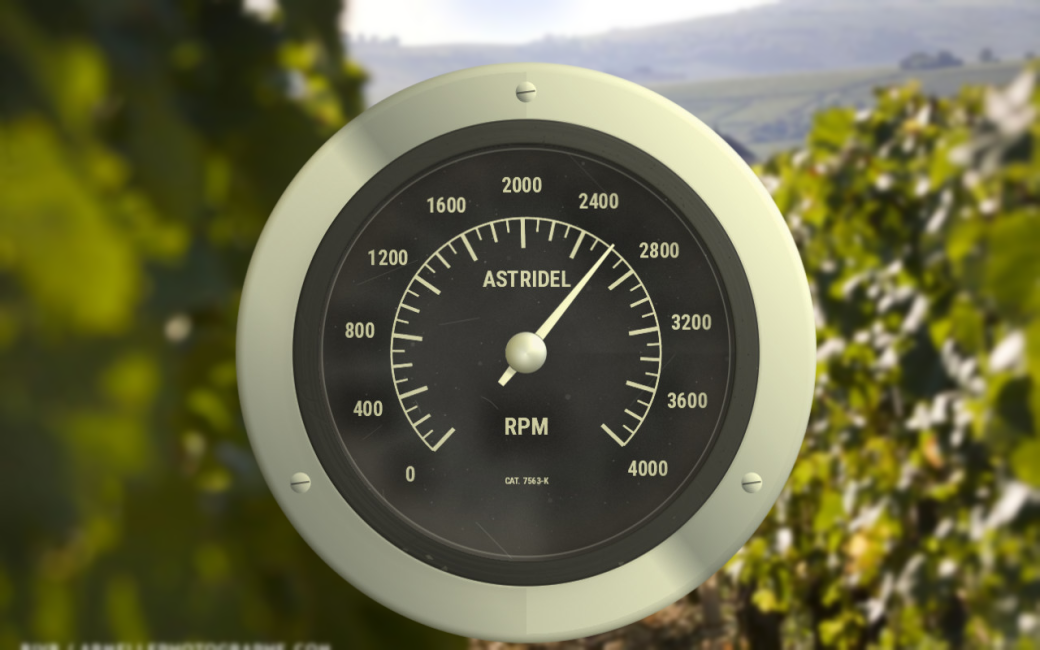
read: 2600 rpm
